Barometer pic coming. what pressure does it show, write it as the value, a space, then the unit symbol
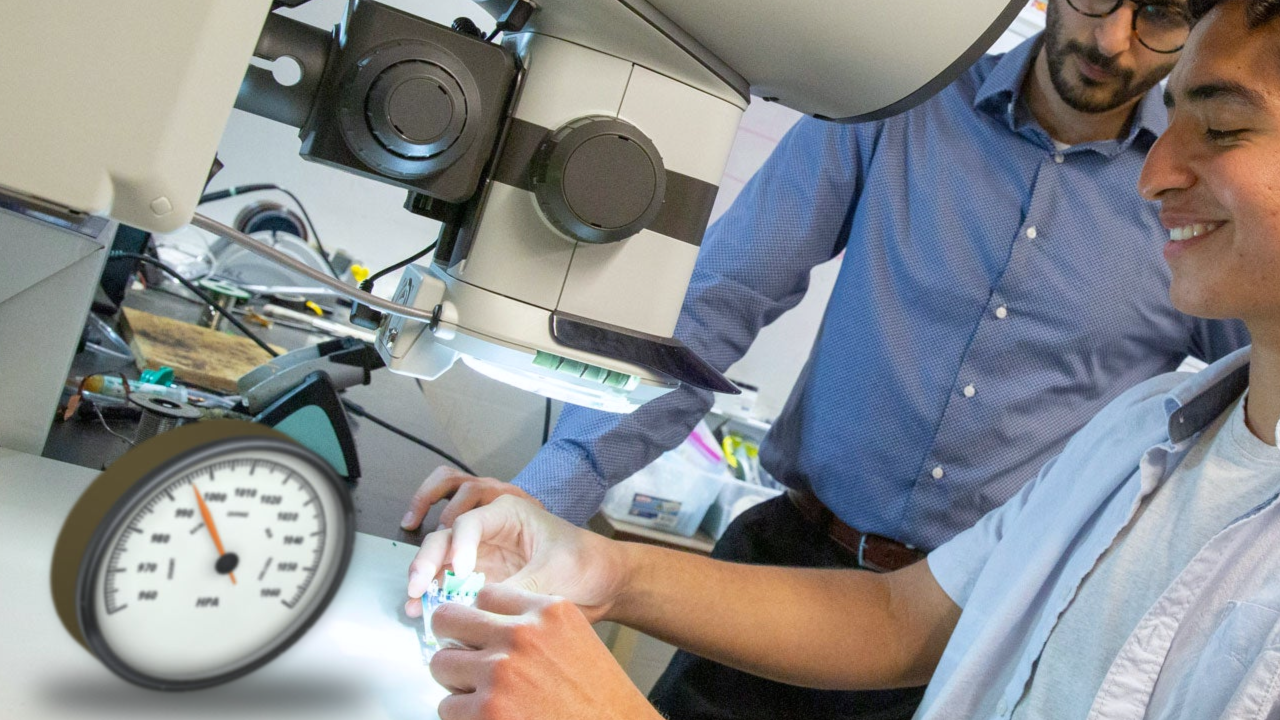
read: 995 hPa
